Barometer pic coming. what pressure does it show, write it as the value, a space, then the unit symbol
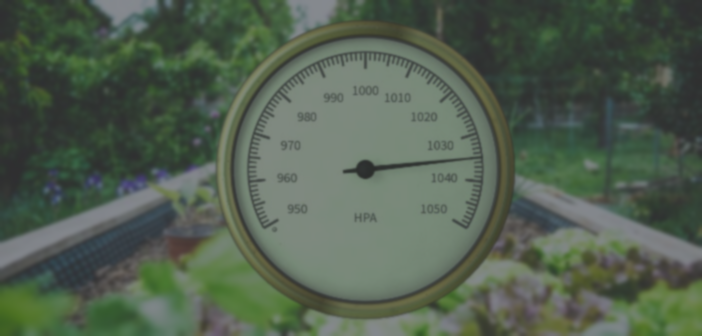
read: 1035 hPa
